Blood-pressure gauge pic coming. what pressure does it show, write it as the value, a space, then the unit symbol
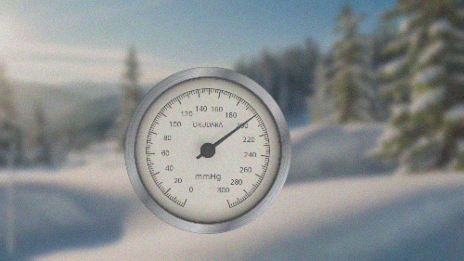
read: 200 mmHg
